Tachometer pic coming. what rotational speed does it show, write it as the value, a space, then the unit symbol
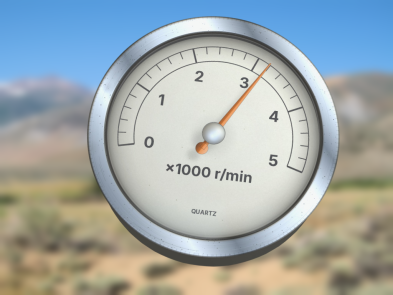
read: 3200 rpm
